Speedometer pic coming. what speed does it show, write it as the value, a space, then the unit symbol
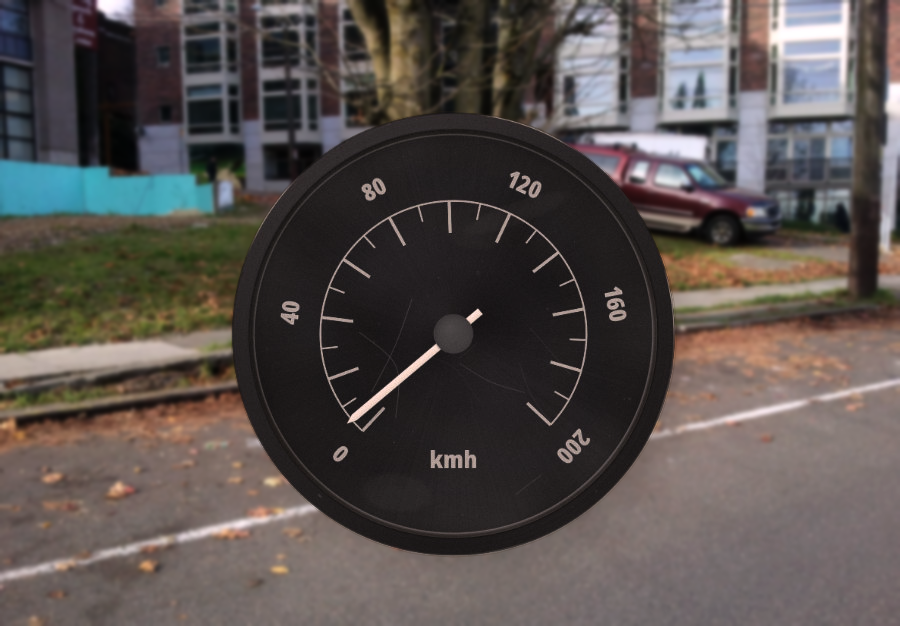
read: 5 km/h
